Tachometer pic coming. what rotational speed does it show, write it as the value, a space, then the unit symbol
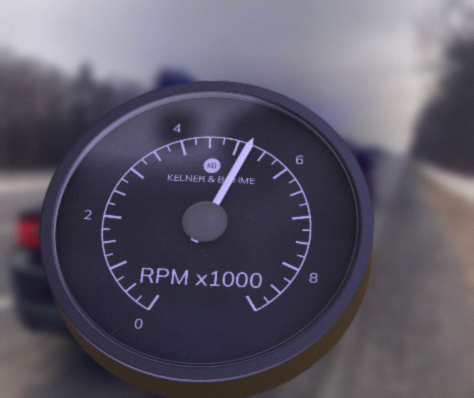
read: 5250 rpm
